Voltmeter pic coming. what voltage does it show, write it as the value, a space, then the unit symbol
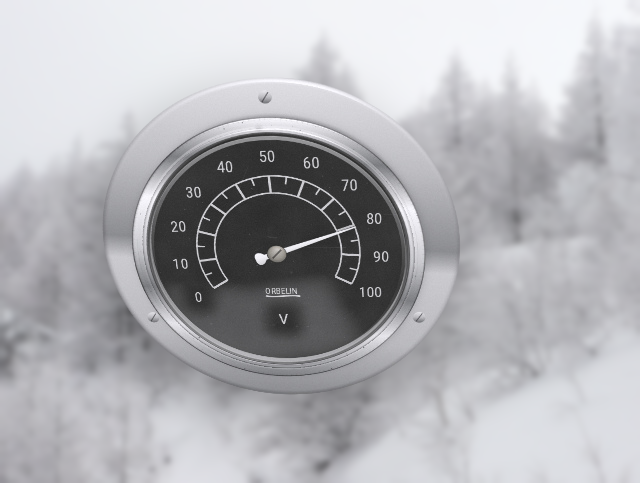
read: 80 V
